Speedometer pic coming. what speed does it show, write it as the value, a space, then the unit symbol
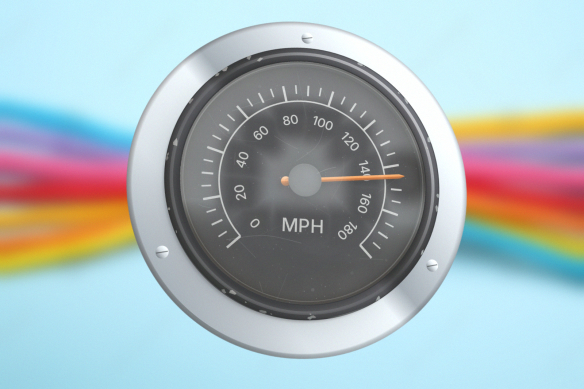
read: 145 mph
